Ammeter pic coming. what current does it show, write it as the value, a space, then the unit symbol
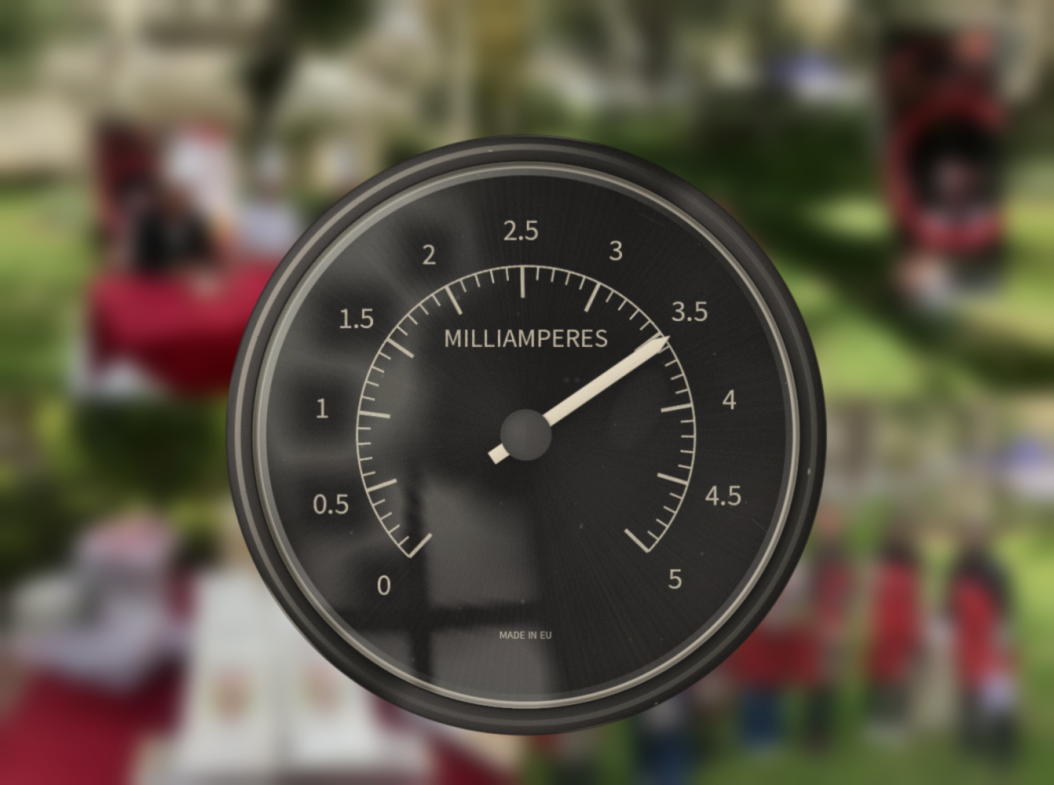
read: 3.55 mA
